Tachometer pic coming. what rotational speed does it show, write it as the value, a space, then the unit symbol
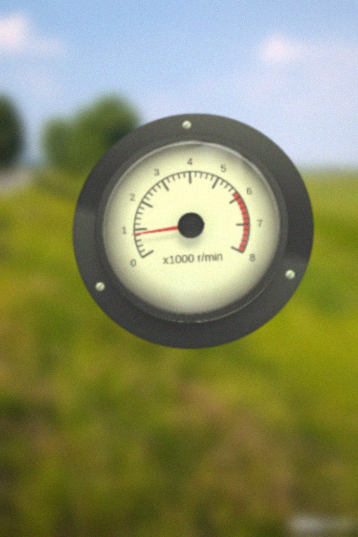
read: 800 rpm
